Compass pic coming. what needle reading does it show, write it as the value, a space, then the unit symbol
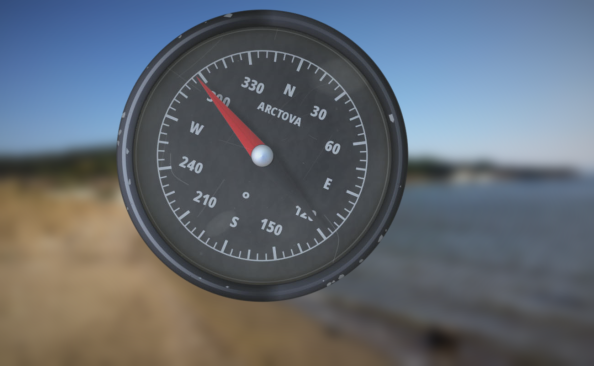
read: 297.5 °
